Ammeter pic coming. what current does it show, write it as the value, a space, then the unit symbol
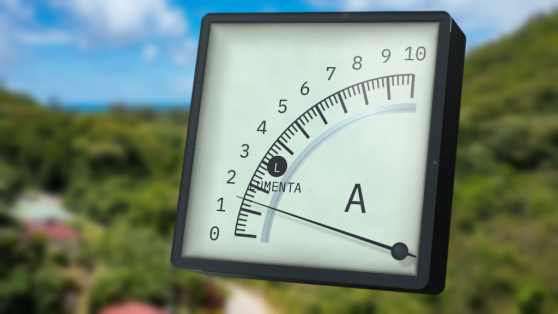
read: 1.4 A
